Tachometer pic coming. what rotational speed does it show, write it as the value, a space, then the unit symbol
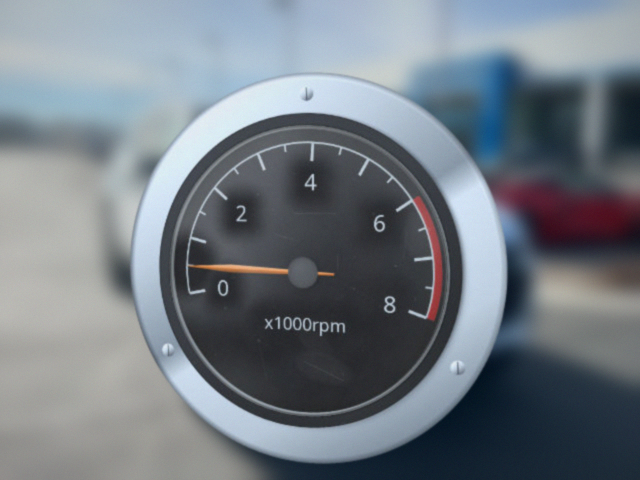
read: 500 rpm
